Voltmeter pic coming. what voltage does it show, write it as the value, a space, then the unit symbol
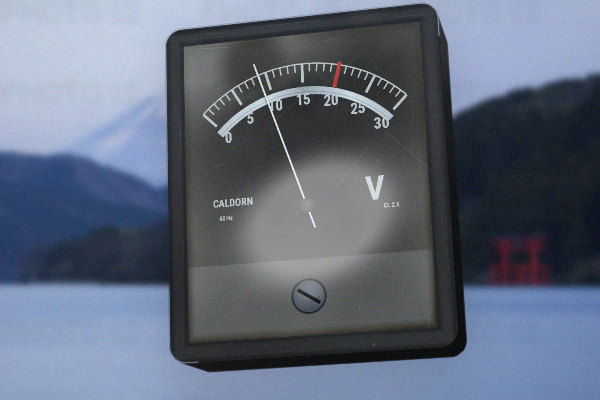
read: 9 V
